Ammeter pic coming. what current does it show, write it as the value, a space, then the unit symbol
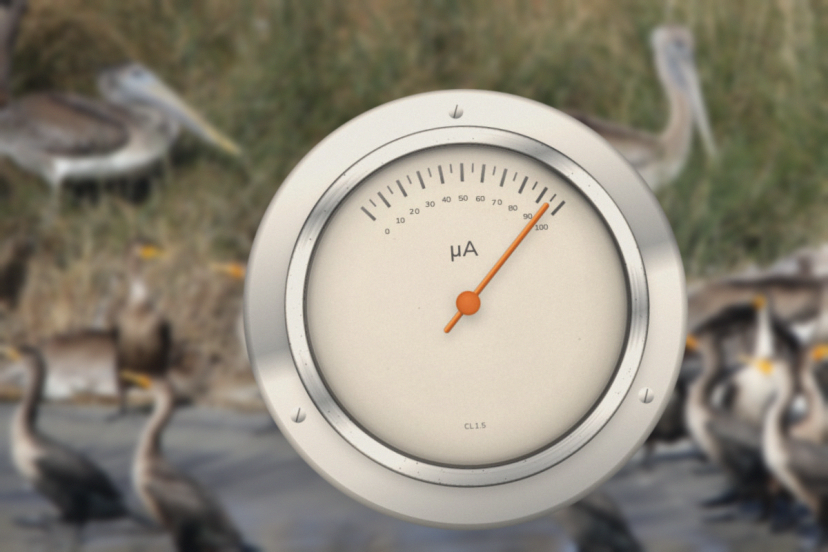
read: 95 µA
